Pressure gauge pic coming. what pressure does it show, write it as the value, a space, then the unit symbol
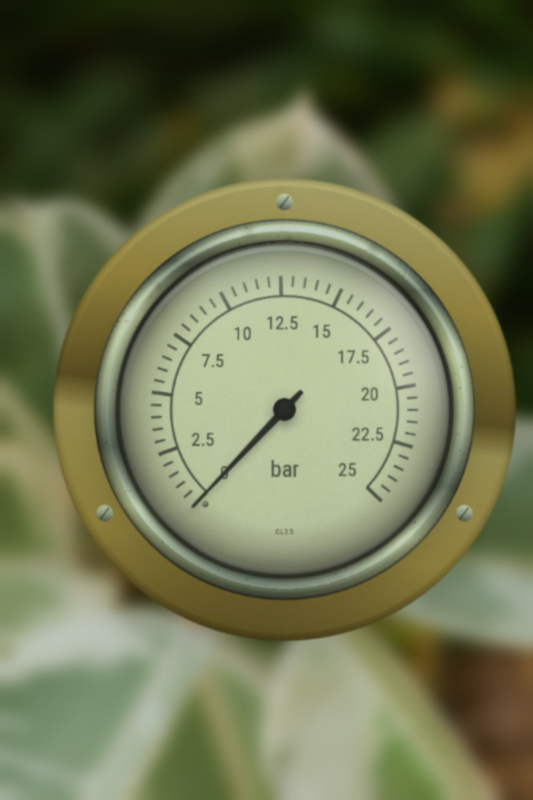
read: 0 bar
